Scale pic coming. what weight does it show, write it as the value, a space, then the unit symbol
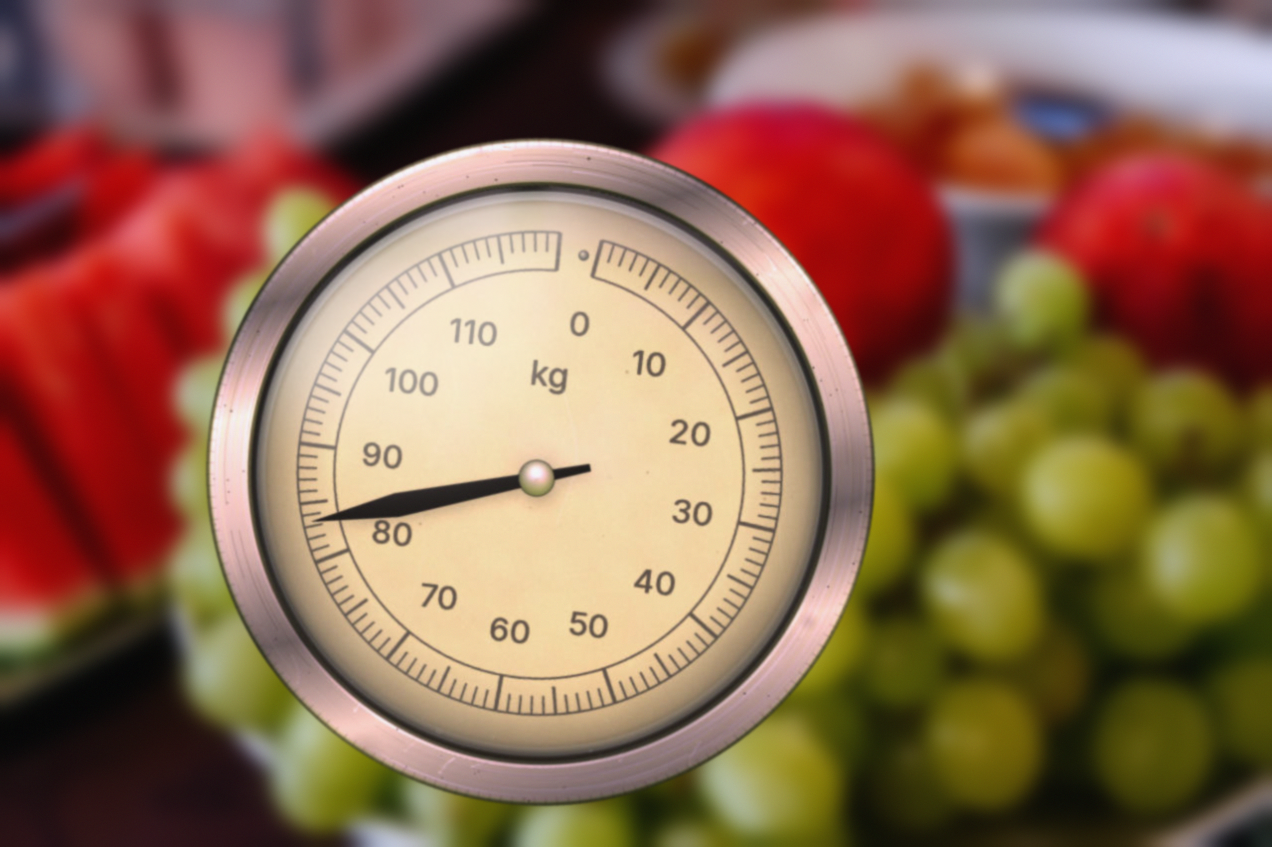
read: 83.5 kg
